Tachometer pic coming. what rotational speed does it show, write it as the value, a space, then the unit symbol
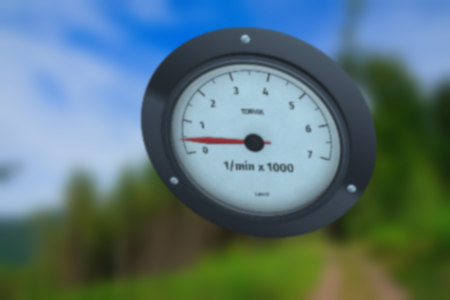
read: 500 rpm
